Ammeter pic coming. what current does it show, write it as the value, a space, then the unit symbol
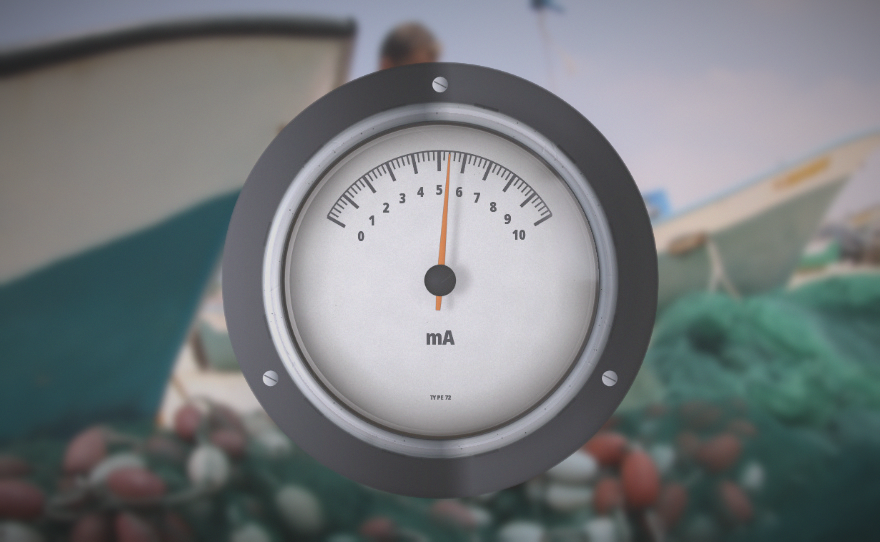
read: 5.4 mA
